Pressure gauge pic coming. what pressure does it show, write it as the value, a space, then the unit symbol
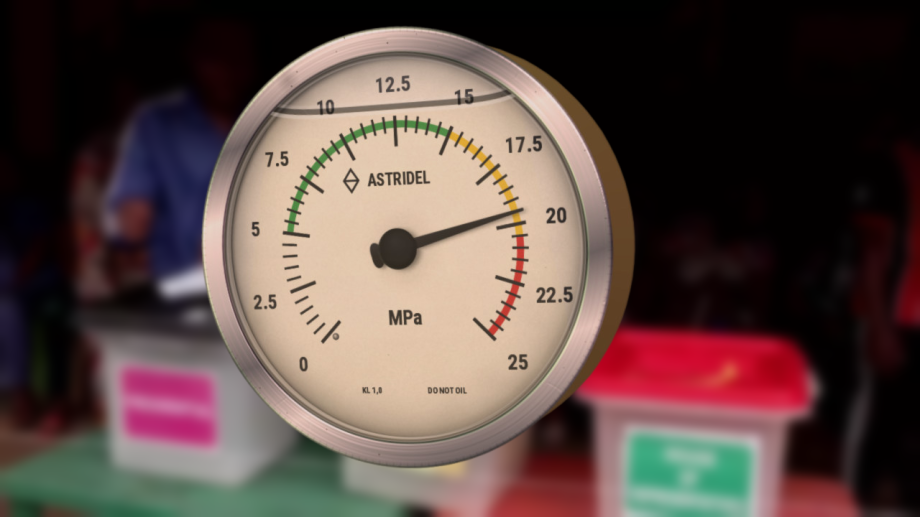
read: 19.5 MPa
